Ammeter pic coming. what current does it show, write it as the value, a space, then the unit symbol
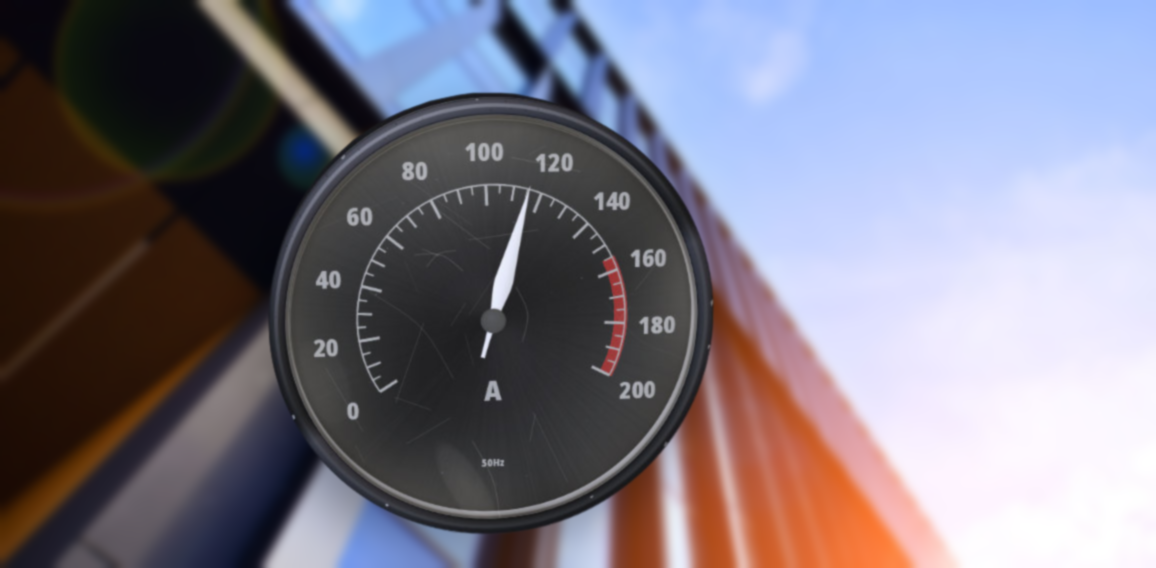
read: 115 A
